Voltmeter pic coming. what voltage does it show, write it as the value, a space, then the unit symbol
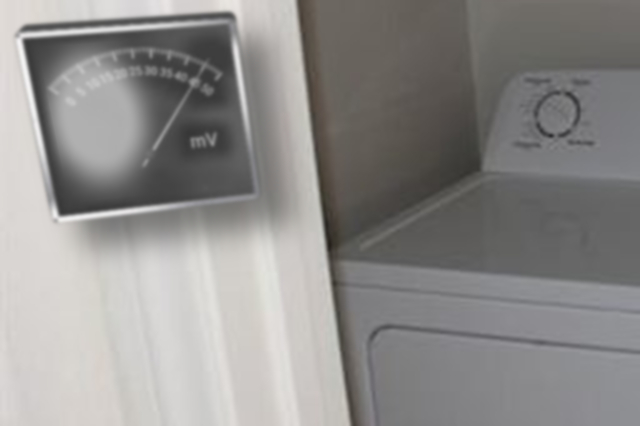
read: 45 mV
